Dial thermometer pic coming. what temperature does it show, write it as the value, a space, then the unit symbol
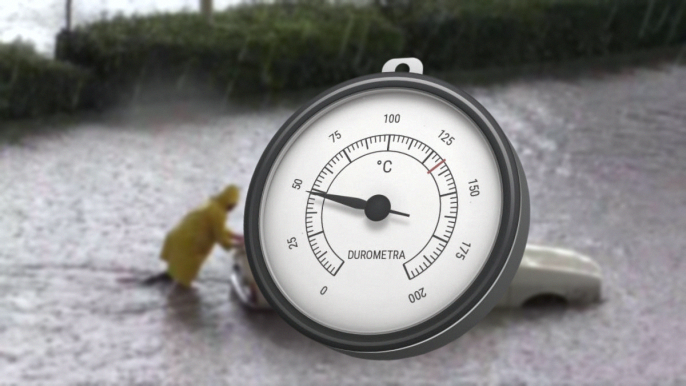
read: 47.5 °C
